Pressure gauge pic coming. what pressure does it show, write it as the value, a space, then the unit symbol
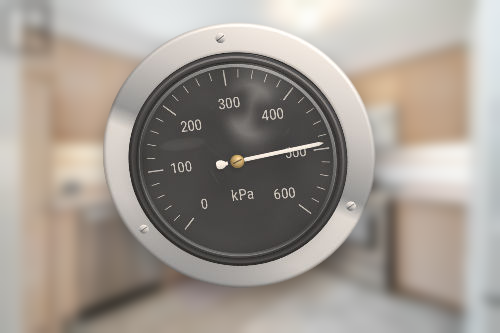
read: 490 kPa
